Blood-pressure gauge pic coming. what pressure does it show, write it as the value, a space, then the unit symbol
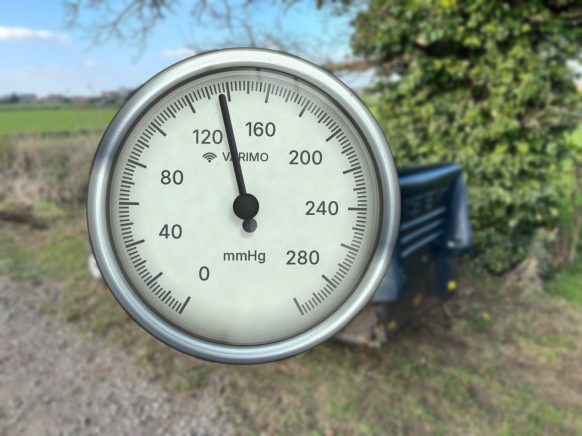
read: 136 mmHg
